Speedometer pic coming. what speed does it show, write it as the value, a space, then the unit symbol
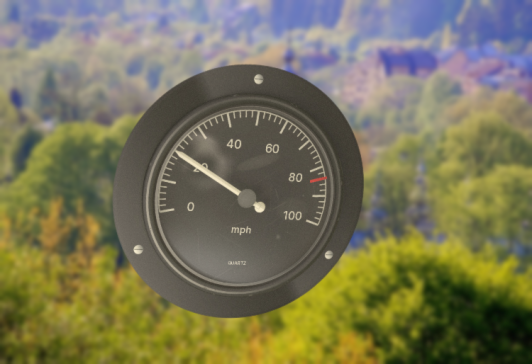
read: 20 mph
